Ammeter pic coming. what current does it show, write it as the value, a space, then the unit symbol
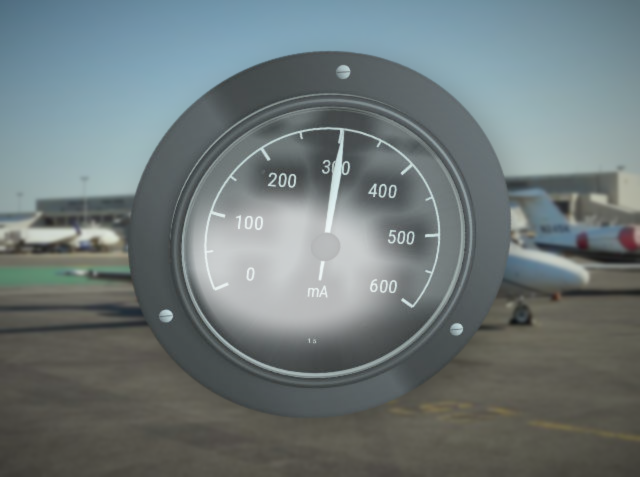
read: 300 mA
